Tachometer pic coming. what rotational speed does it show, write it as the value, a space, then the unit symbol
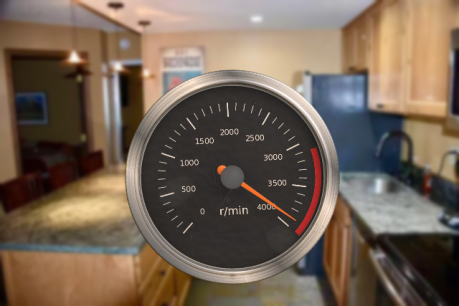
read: 3900 rpm
